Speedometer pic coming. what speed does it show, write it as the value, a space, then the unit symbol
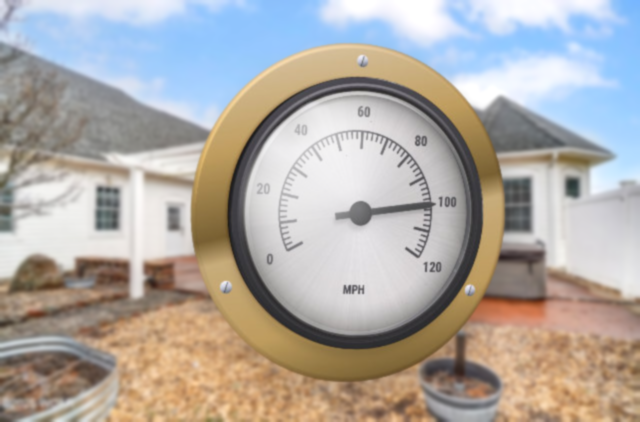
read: 100 mph
